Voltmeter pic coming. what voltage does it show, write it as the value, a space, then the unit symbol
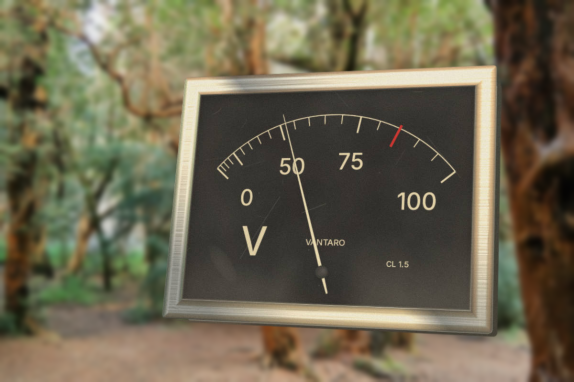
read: 52.5 V
